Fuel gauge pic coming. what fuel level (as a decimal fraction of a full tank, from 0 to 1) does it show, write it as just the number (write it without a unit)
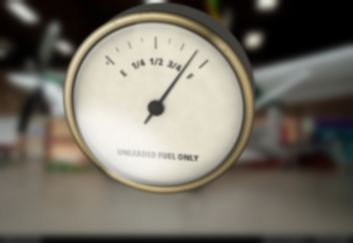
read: 0.875
